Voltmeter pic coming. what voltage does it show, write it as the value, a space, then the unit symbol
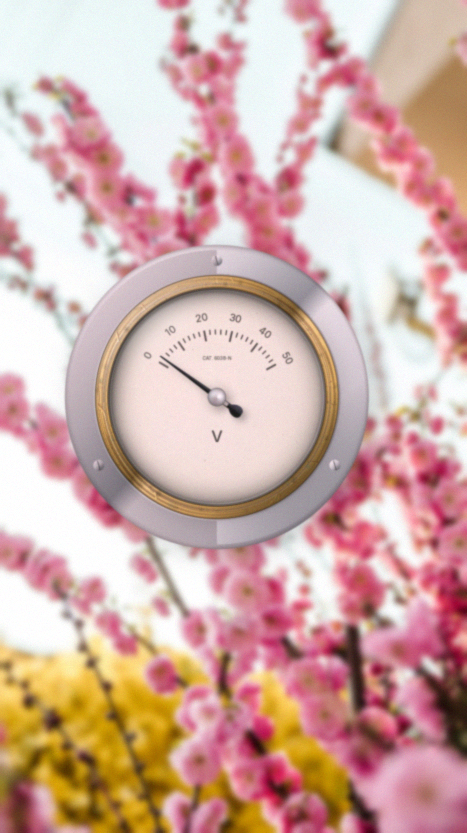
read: 2 V
